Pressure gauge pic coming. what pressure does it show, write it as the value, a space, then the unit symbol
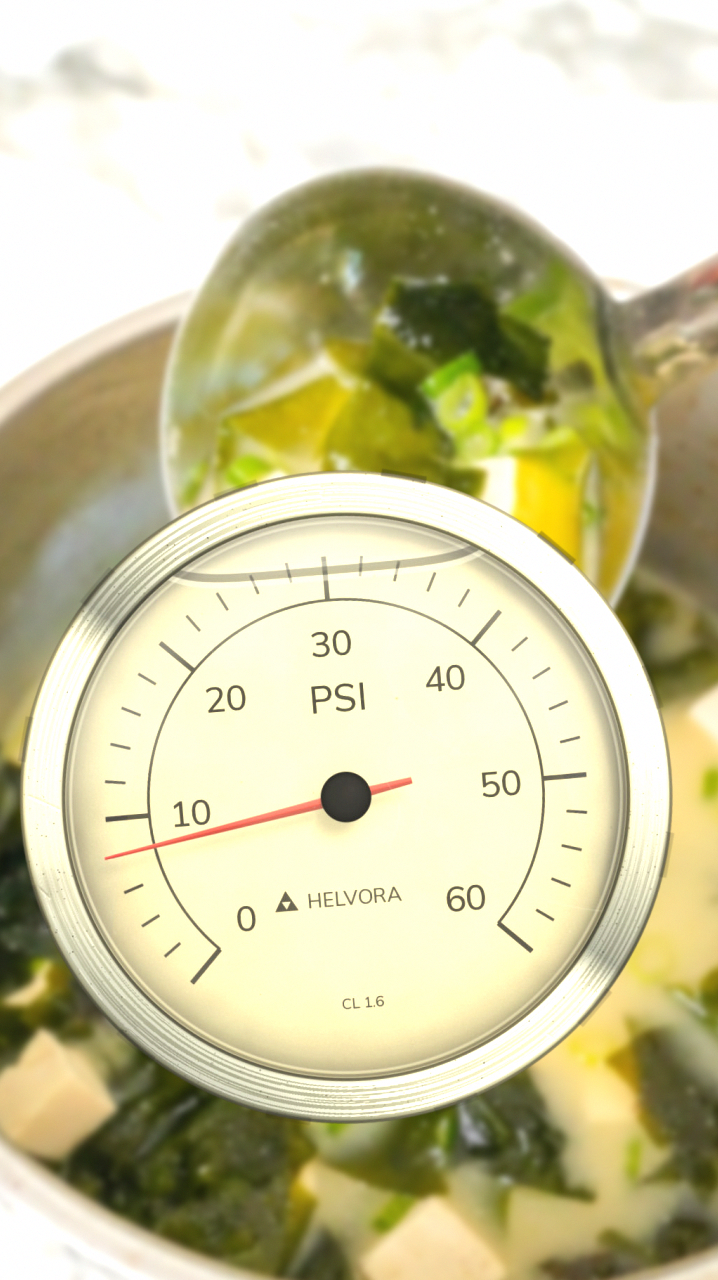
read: 8 psi
